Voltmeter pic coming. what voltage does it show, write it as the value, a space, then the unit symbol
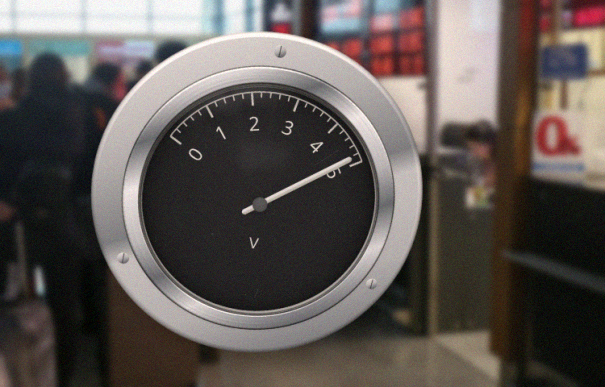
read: 4.8 V
